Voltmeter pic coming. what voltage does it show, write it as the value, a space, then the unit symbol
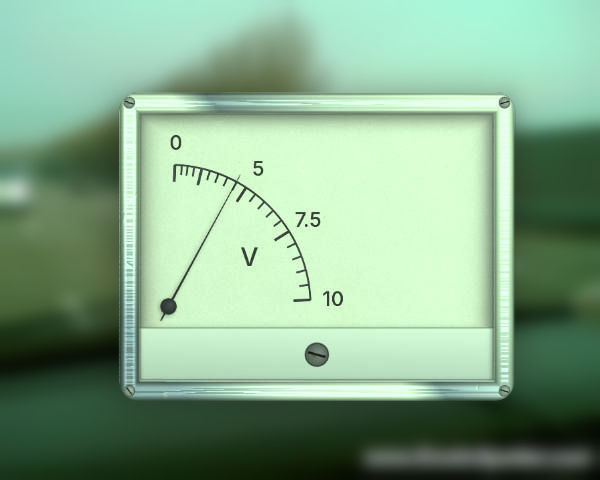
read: 4.5 V
